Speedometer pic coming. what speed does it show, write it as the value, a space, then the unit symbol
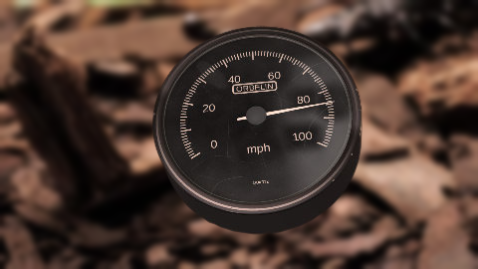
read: 85 mph
